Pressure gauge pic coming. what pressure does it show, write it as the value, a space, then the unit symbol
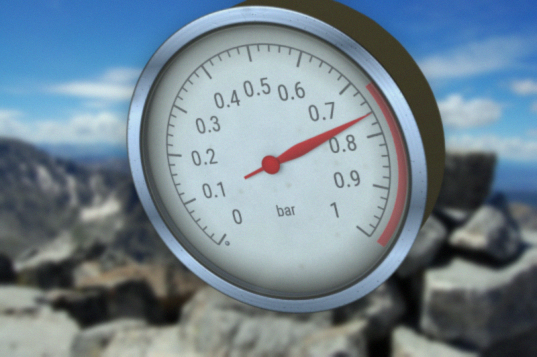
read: 0.76 bar
